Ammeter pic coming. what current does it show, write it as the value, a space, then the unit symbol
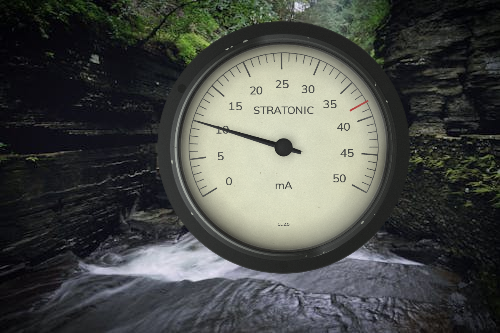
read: 10 mA
